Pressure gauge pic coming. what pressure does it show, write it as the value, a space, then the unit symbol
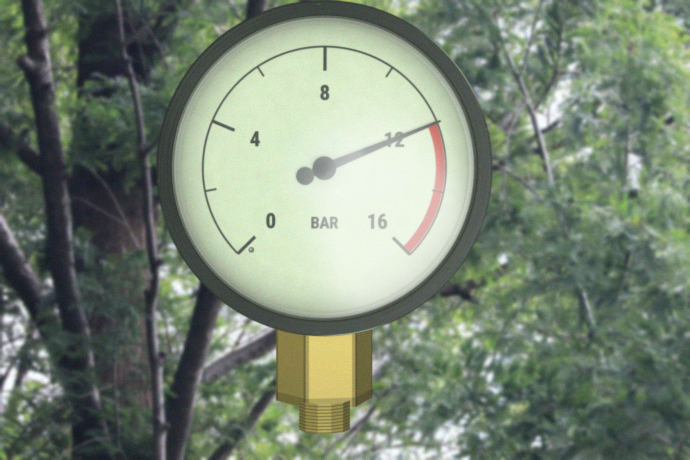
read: 12 bar
